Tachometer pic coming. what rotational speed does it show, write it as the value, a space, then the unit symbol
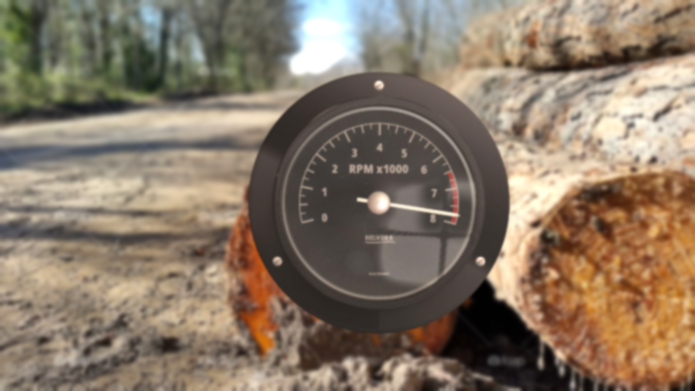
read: 7750 rpm
